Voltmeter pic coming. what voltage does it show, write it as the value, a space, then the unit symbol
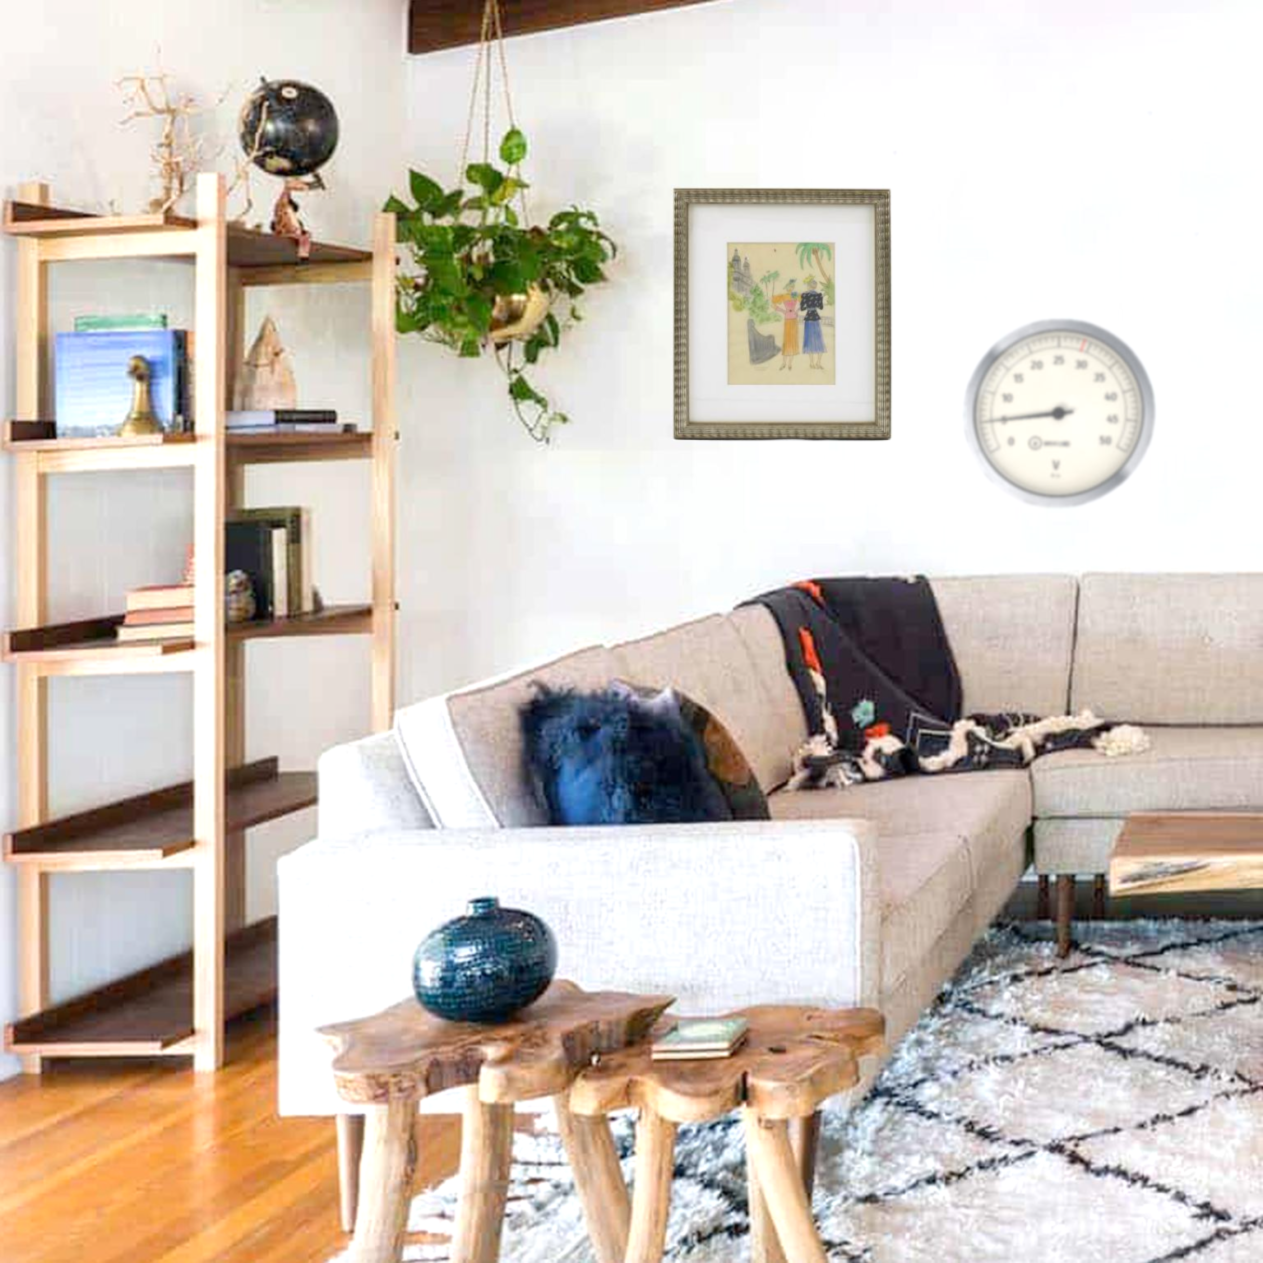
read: 5 V
